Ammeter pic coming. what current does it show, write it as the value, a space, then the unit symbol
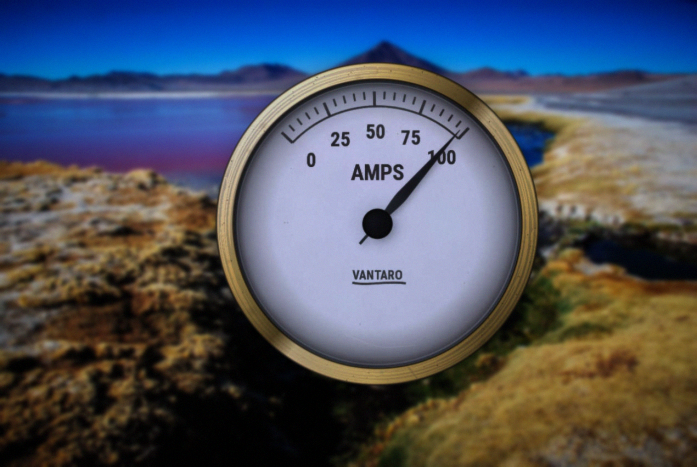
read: 97.5 A
